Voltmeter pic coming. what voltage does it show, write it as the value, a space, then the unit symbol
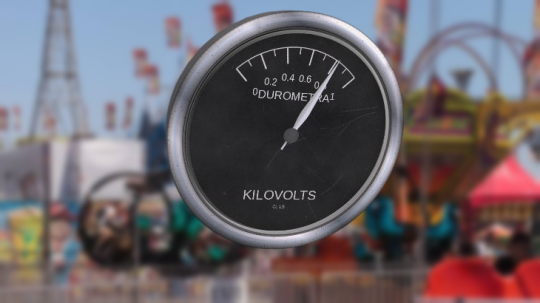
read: 0.8 kV
